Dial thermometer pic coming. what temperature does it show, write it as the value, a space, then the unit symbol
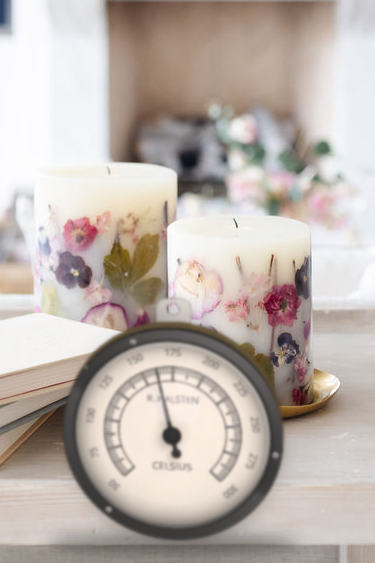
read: 162.5 °C
